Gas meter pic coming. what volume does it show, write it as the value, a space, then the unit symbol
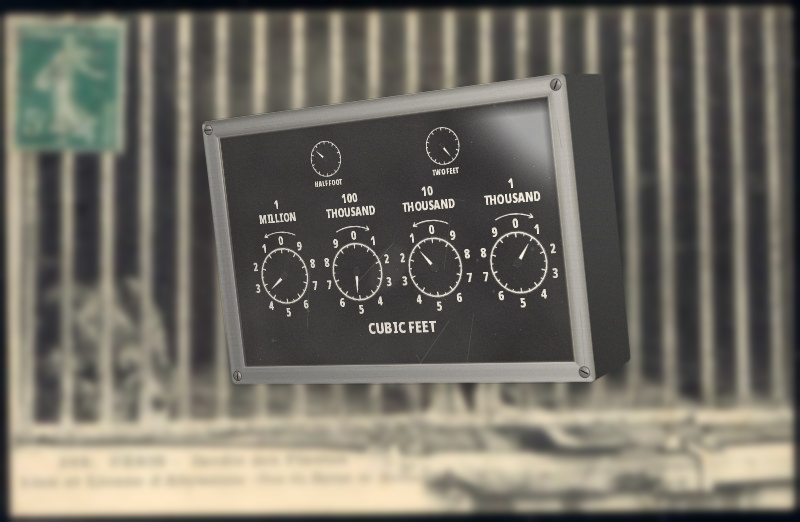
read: 351100 ft³
